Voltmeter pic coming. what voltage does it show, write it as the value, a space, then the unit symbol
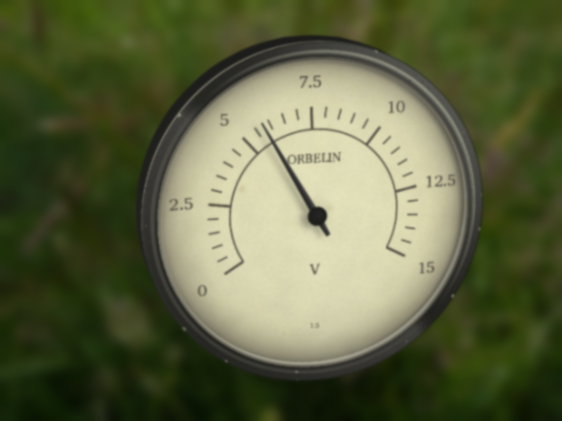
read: 5.75 V
